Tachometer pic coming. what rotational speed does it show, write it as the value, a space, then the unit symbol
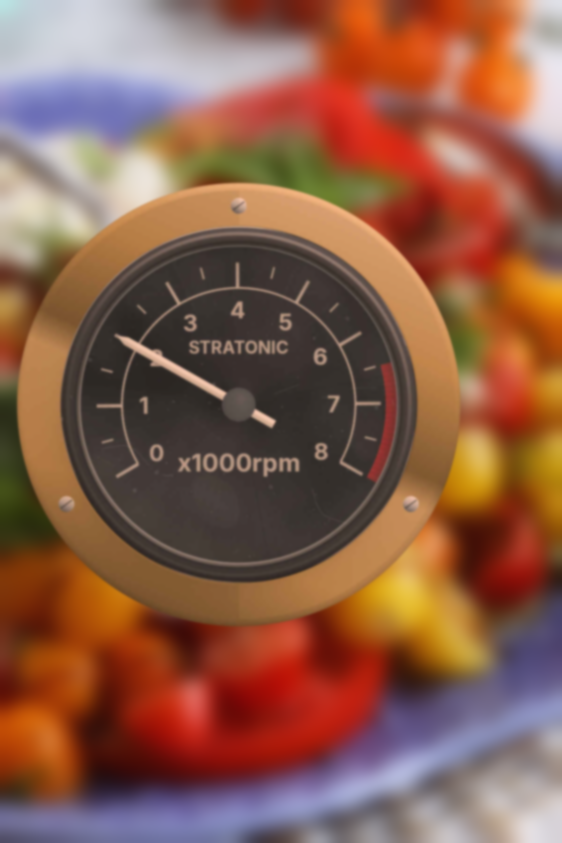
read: 2000 rpm
